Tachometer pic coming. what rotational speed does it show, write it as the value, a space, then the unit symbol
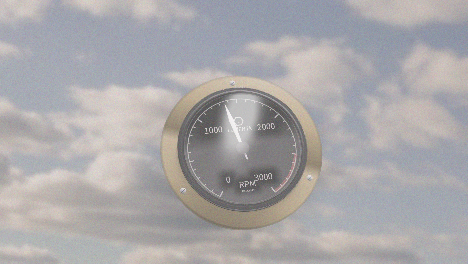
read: 1350 rpm
